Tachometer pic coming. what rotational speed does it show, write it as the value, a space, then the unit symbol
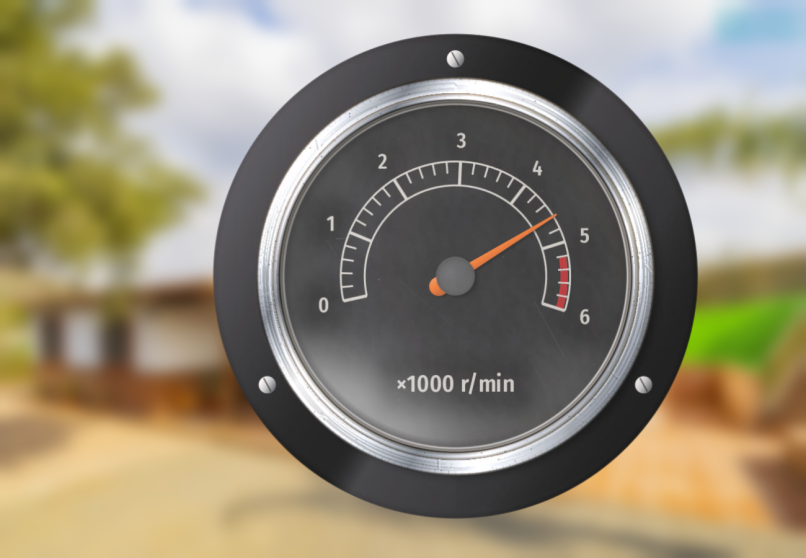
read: 4600 rpm
